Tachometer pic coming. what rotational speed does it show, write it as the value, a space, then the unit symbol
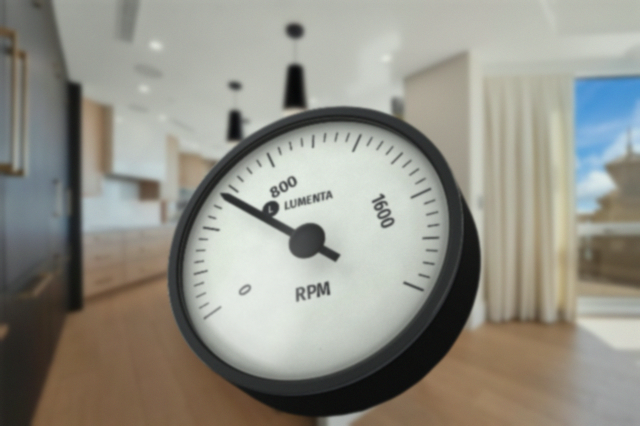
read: 550 rpm
